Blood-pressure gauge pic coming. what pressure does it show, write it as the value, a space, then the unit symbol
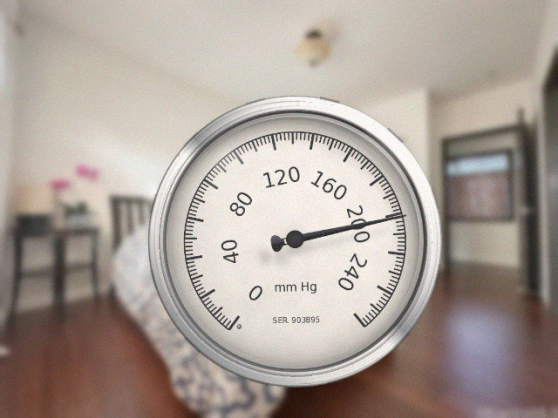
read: 202 mmHg
